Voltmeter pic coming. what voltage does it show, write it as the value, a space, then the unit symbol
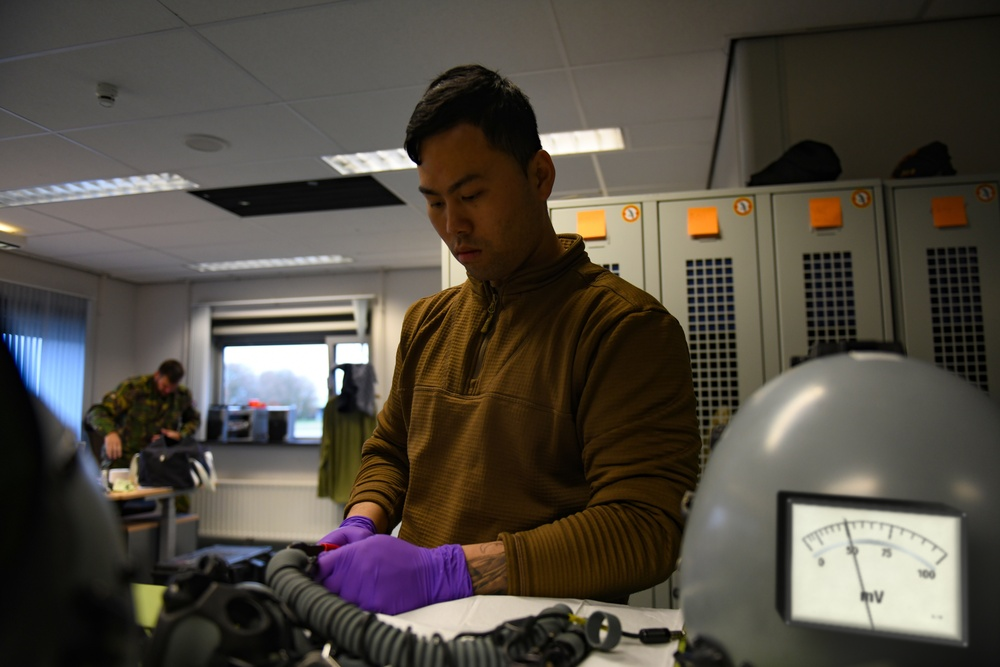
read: 50 mV
